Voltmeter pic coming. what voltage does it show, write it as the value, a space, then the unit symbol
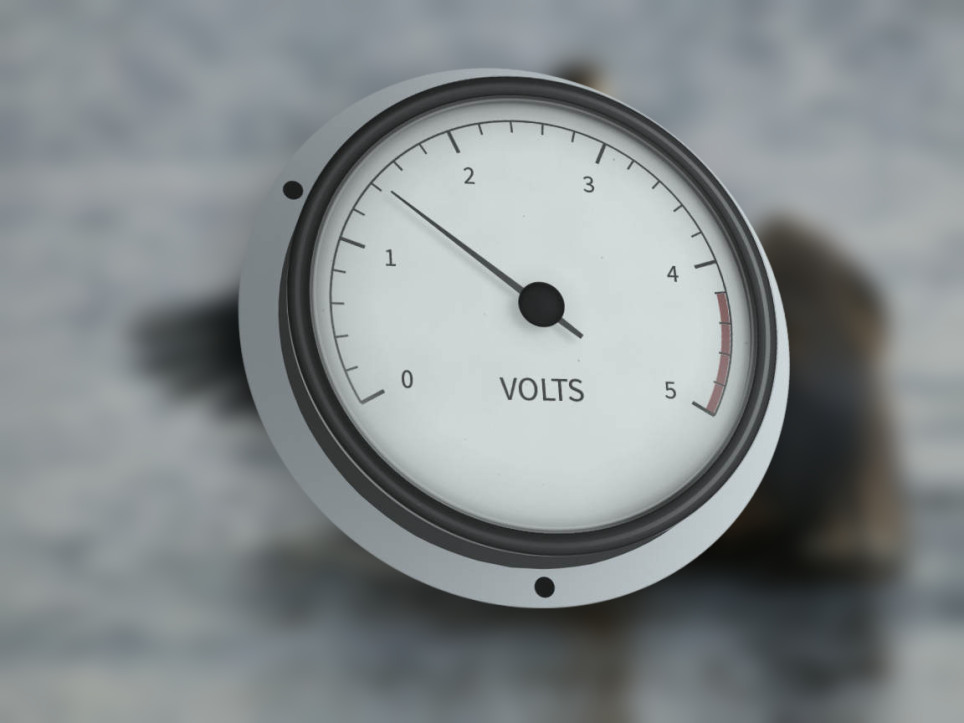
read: 1.4 V
